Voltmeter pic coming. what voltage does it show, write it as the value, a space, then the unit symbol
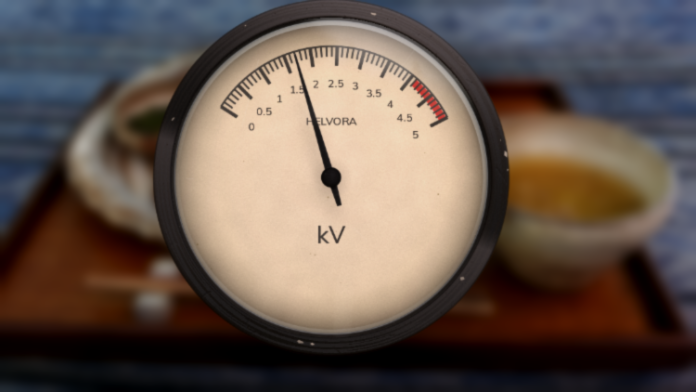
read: 1.7 kV
